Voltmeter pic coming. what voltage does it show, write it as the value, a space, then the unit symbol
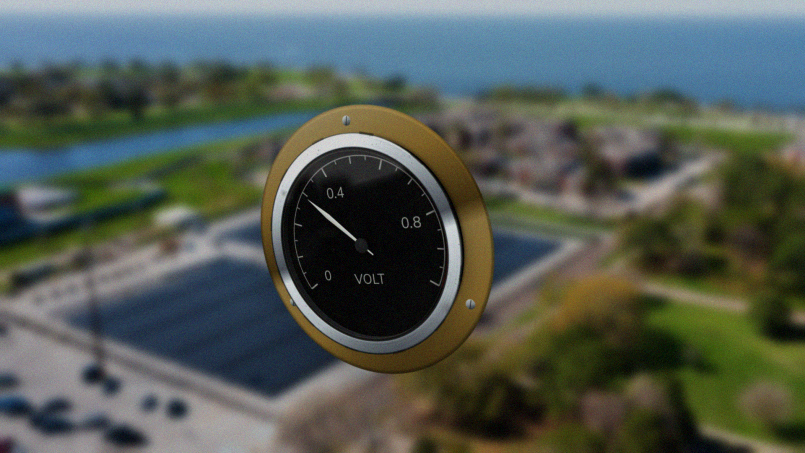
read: 0.3 V
